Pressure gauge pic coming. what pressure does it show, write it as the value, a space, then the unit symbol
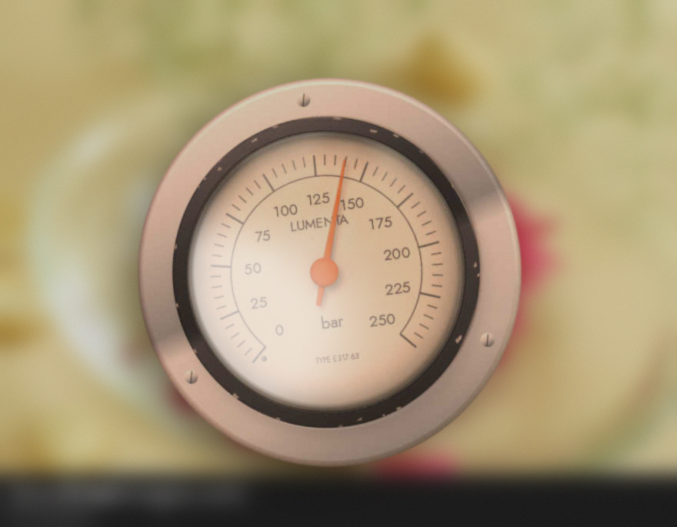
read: 140 bar
